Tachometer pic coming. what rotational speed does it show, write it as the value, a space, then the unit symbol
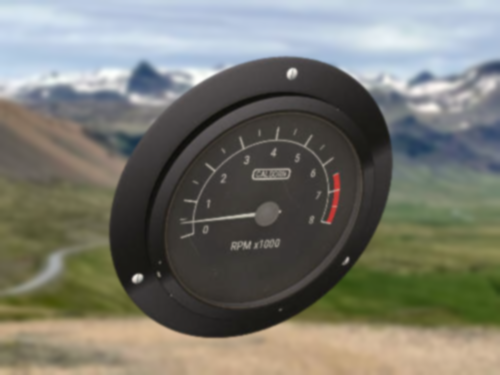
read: 500 rpm
